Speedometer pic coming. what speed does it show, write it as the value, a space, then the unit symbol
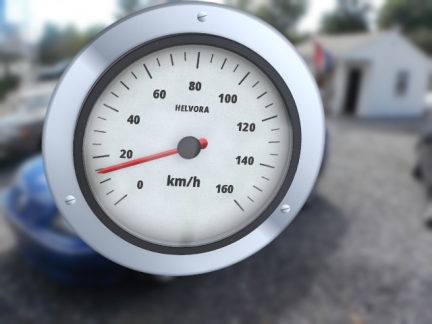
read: 15 km/h
